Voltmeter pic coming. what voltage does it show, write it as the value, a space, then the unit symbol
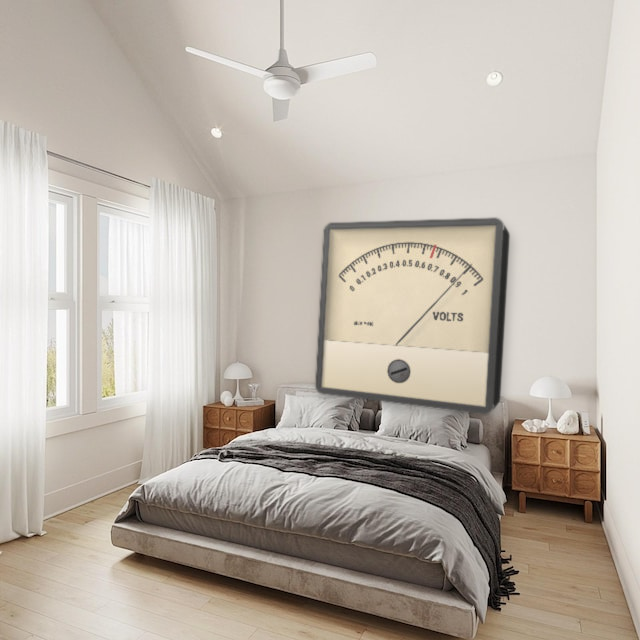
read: 0.9 V
